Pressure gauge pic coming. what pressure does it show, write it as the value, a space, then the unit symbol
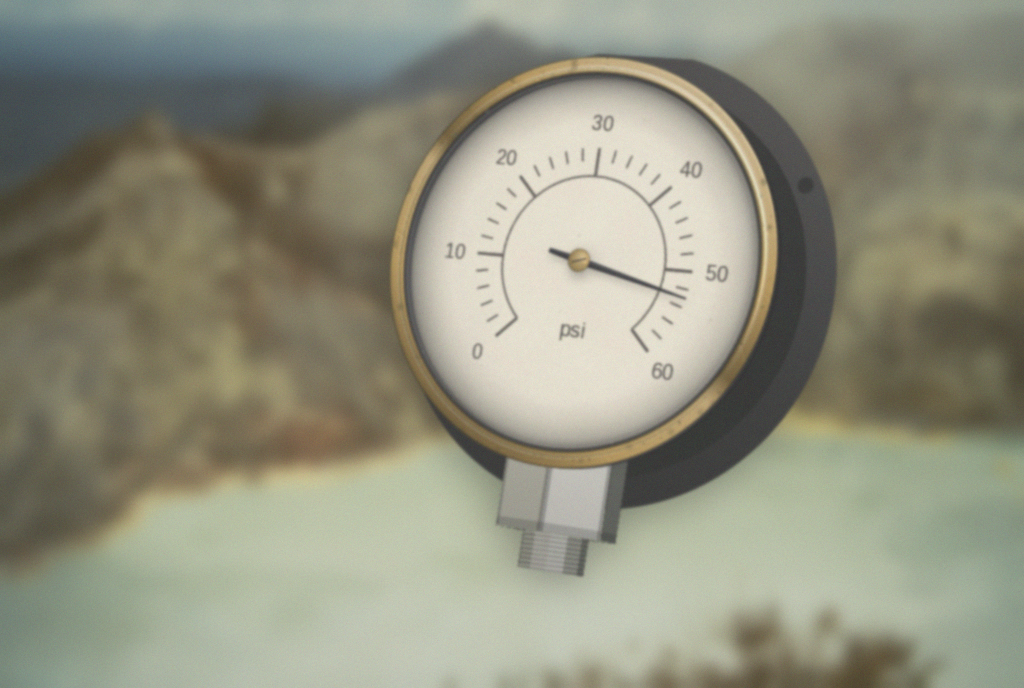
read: 53 psi
